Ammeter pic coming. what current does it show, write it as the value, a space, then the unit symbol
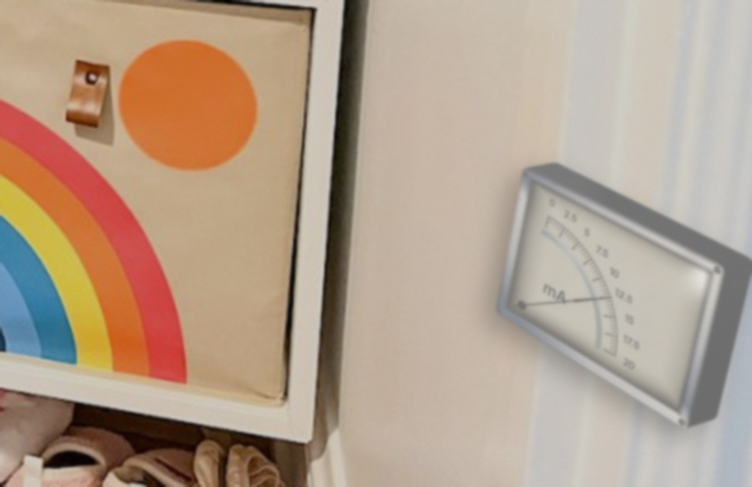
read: 12.5 mA
